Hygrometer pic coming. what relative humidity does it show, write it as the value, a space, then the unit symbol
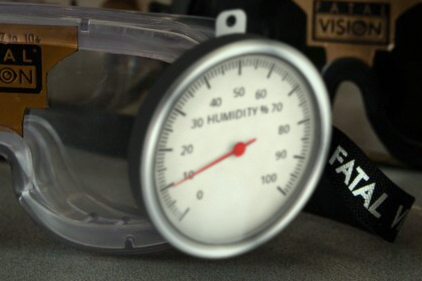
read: 10 %
